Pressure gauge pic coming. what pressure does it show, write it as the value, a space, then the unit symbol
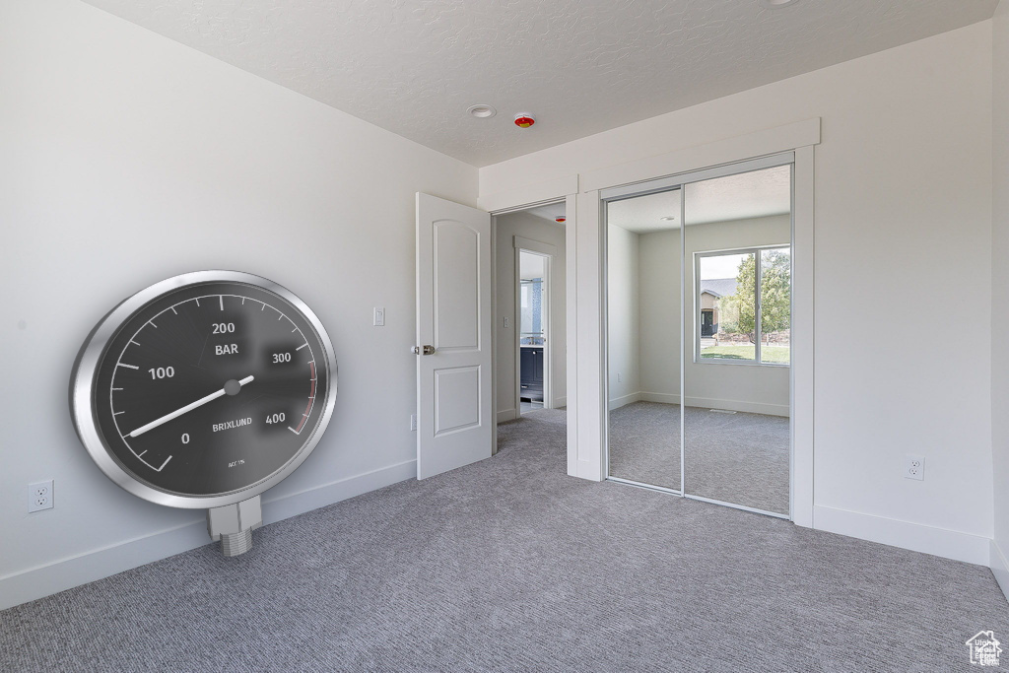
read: 40 bar
